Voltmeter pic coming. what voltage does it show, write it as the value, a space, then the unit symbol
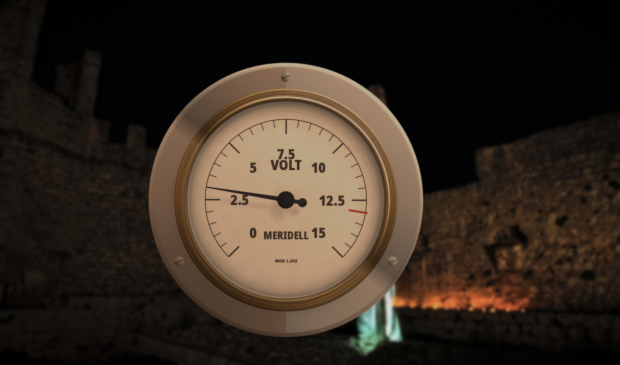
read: 3 V
